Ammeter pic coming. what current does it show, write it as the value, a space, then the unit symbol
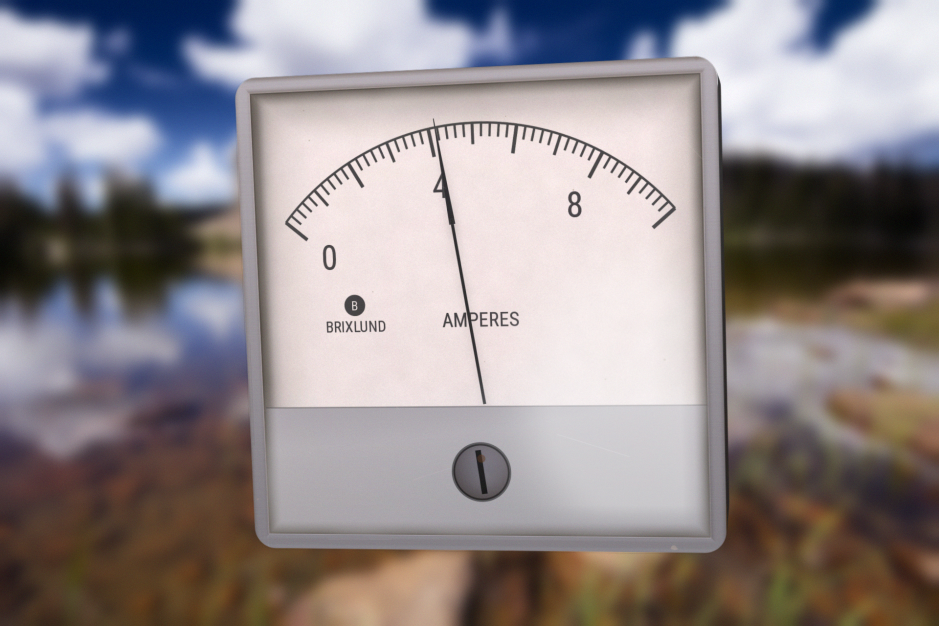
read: 4.2 A
